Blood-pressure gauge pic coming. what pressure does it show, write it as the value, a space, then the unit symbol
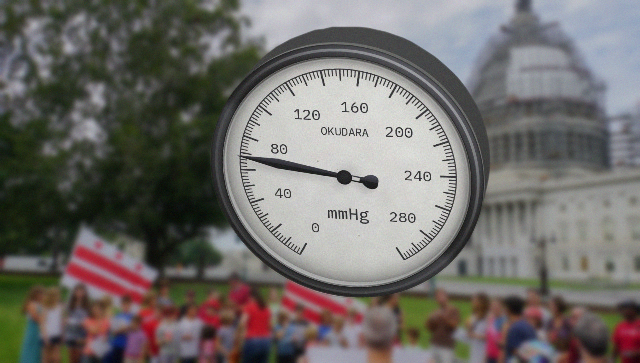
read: 70 mmHg
